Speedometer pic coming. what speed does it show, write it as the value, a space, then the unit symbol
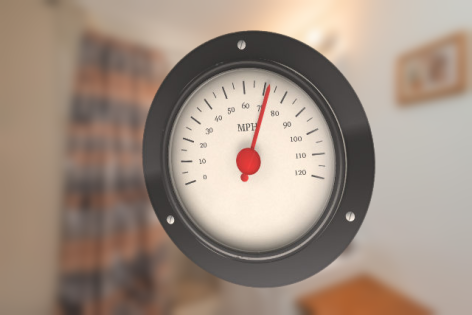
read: 72.5 mph
